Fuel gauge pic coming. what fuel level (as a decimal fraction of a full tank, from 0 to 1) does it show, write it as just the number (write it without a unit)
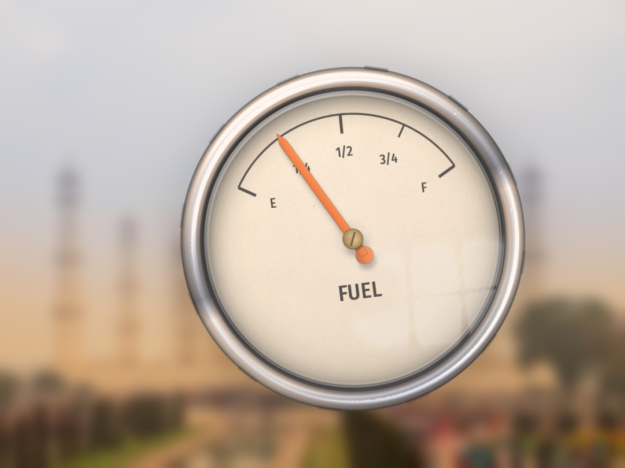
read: 0.25
